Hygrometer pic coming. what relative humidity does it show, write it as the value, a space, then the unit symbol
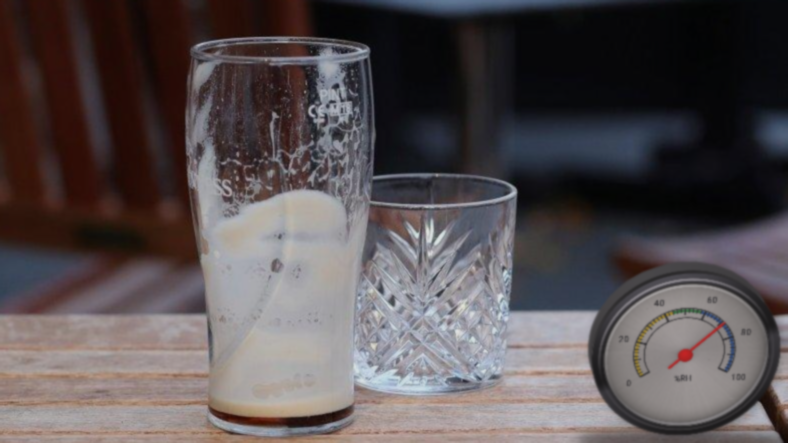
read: 70 %
